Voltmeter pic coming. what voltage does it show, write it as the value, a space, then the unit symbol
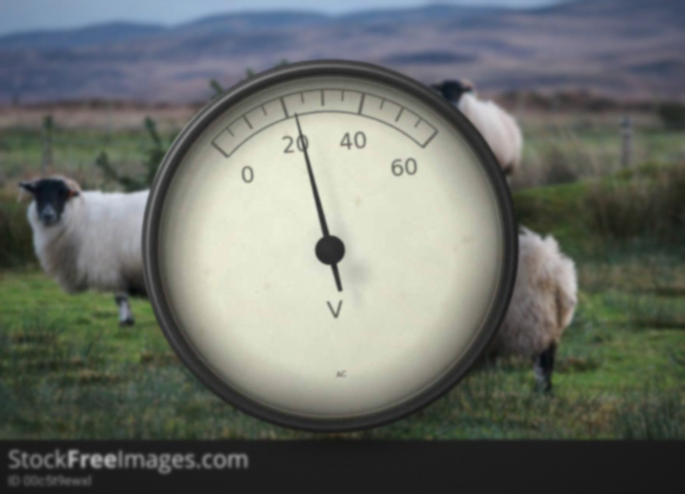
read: 22.5 V
